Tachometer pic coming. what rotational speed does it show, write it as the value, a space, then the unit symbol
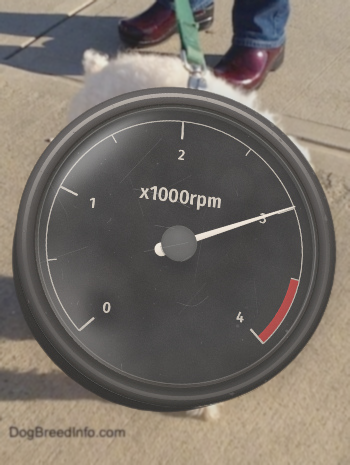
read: 3000 rpm
